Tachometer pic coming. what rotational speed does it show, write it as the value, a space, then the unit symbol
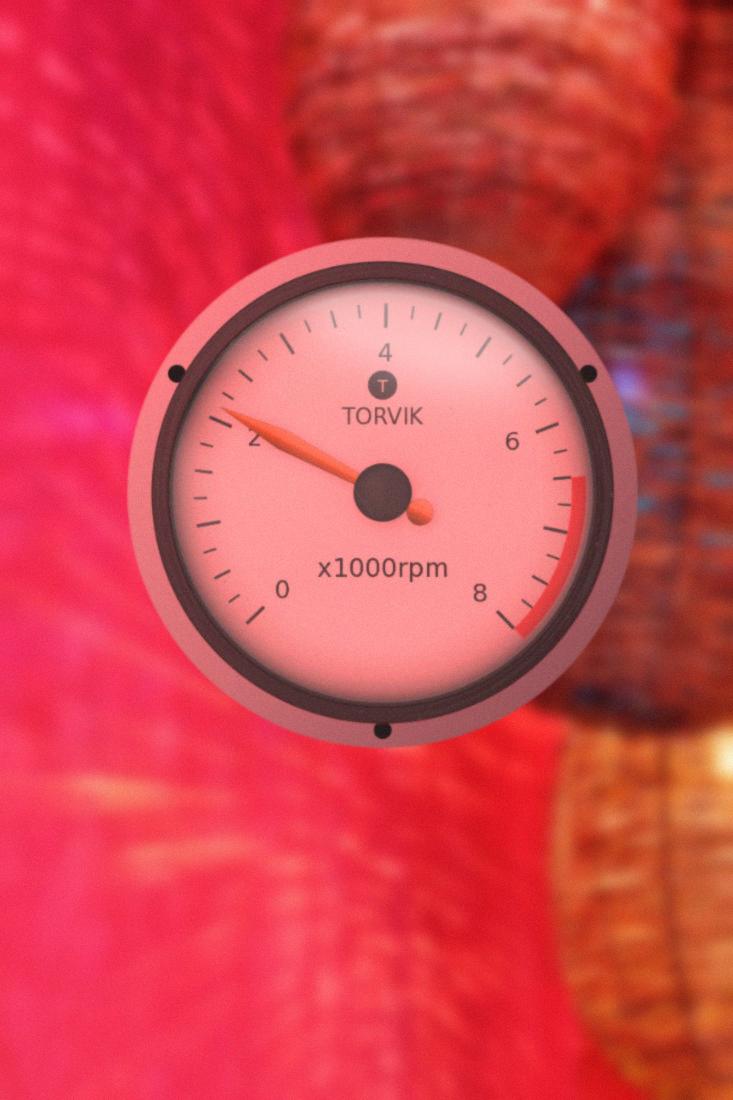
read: 2125 rpm
